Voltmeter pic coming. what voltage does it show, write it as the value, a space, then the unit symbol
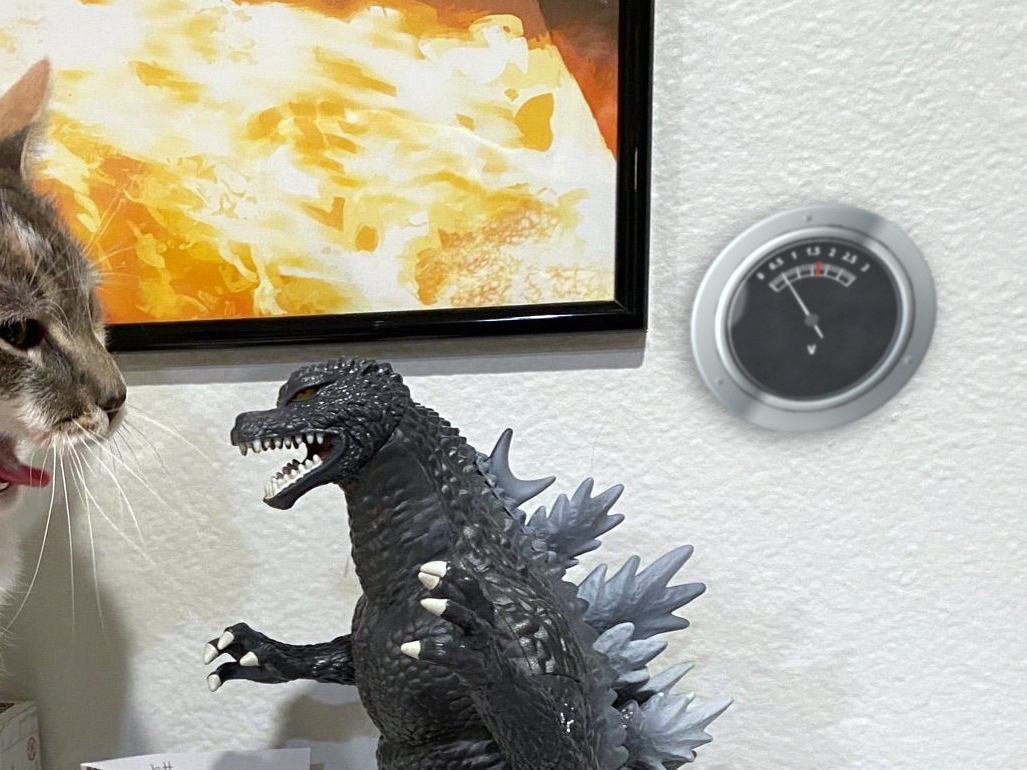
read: 0.5 V
